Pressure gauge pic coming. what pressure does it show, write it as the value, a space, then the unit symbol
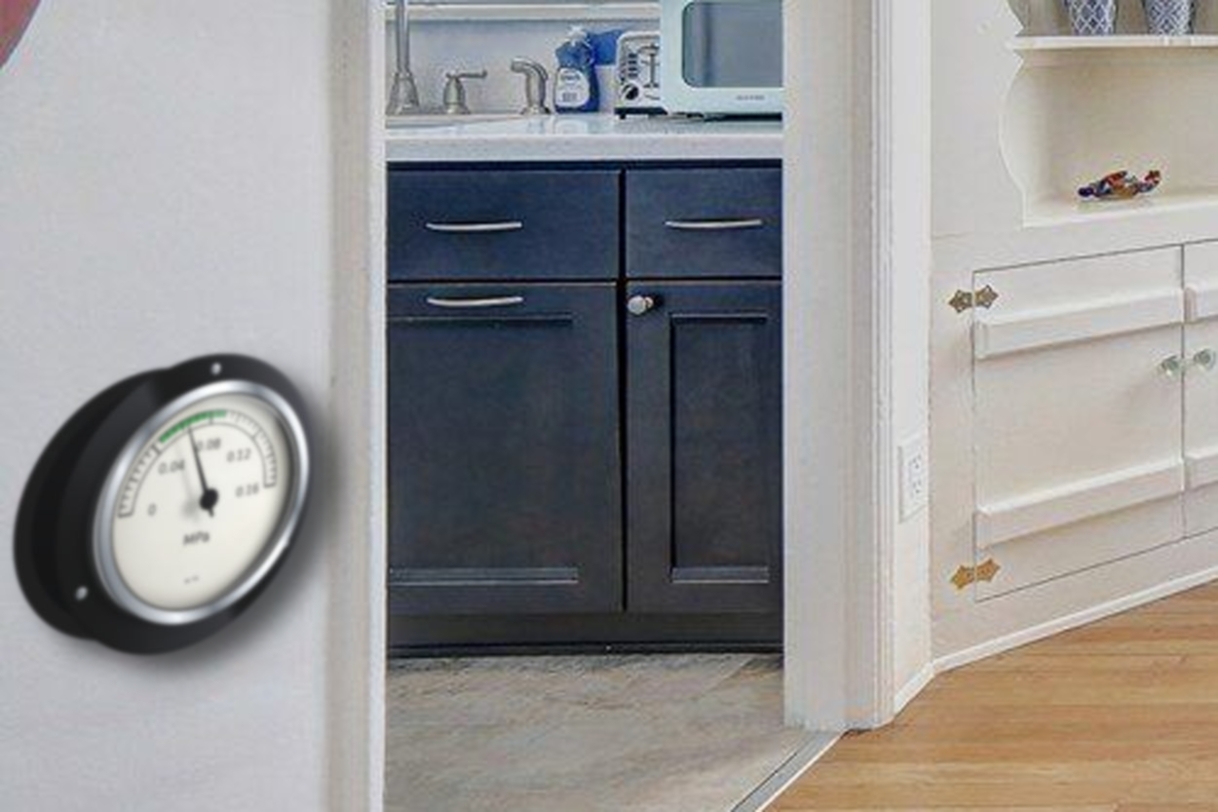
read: 0.06 MPa
